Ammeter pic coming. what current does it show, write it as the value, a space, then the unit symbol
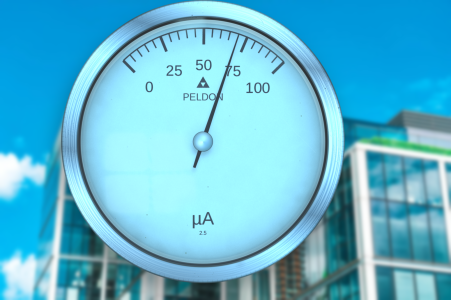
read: 70 µA
